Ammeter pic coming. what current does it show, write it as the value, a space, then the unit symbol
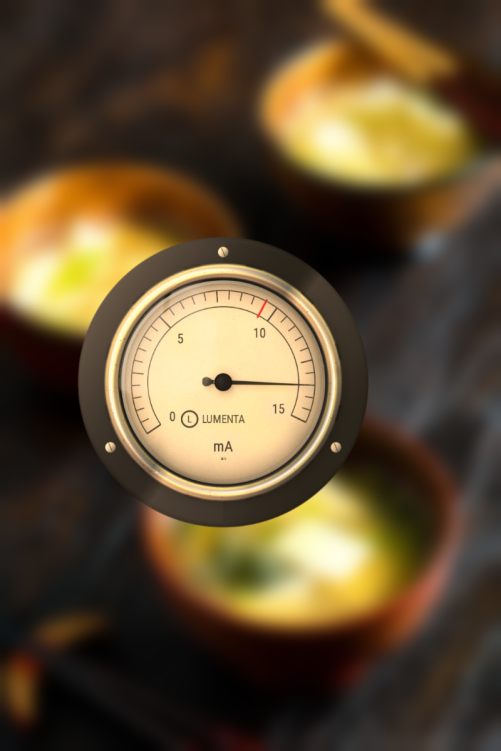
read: 13.5 mA
